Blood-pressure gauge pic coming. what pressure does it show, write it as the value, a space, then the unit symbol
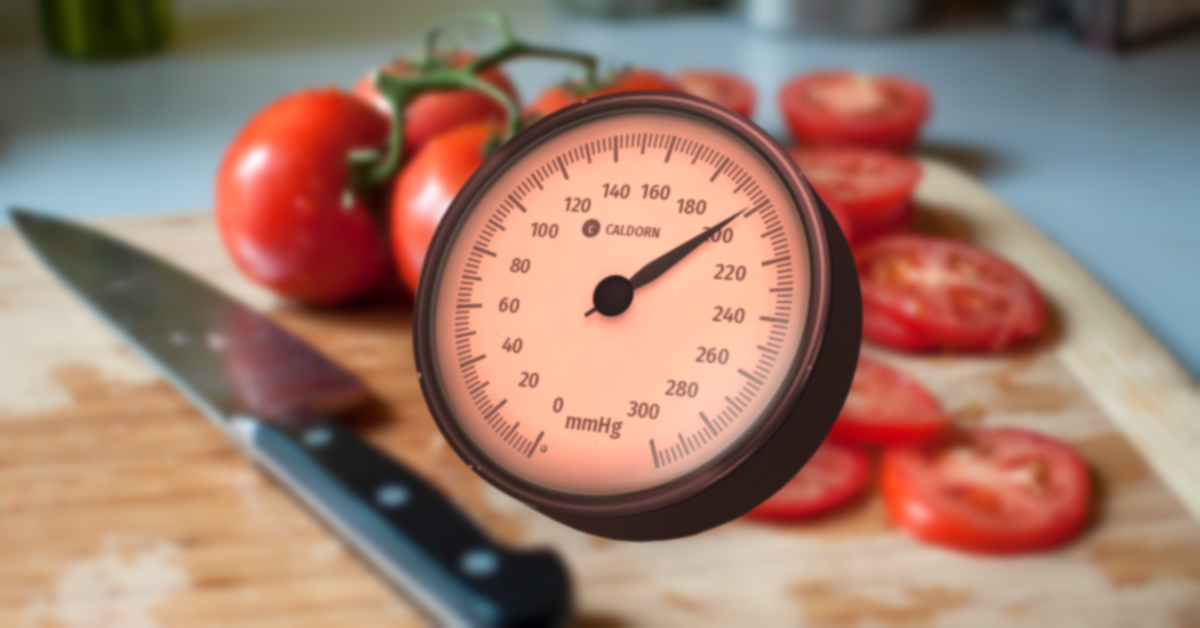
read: 200 mmHg
